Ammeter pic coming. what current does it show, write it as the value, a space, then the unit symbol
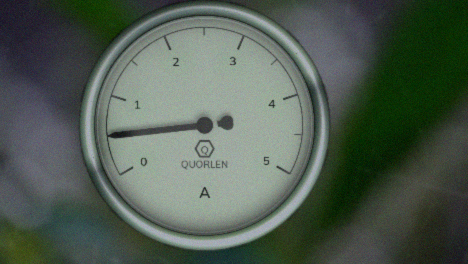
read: 0.5 A
